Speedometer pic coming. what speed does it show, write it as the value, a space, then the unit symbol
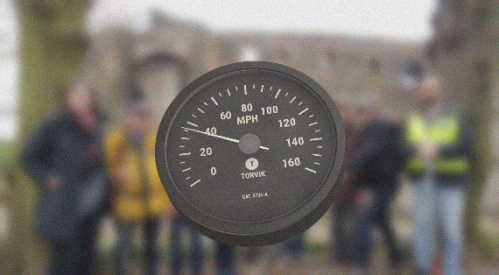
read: 35 mph
